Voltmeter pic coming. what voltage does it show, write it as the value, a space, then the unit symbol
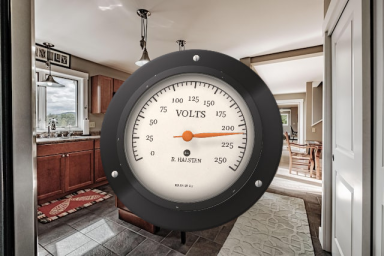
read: 210 V
